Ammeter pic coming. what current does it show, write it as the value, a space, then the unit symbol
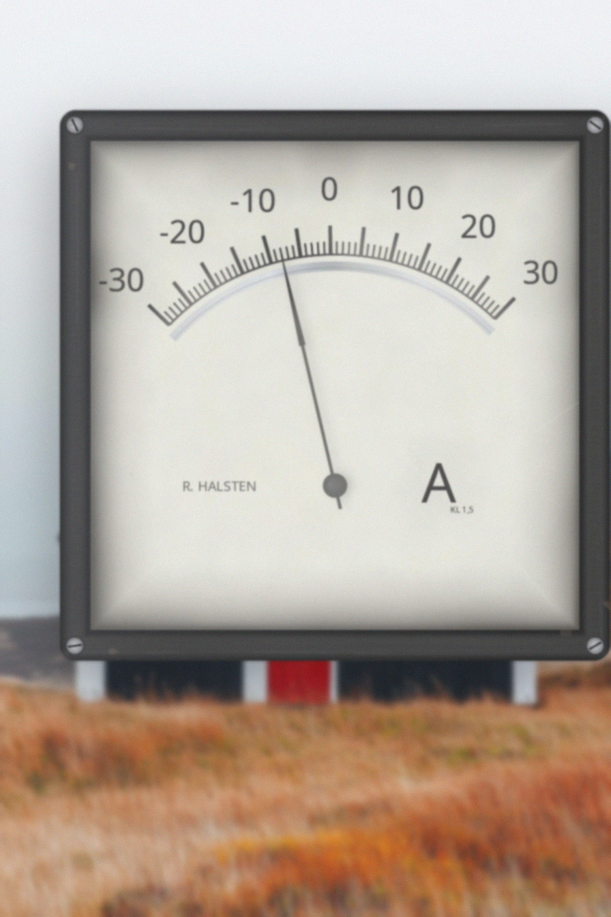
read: -8 A
